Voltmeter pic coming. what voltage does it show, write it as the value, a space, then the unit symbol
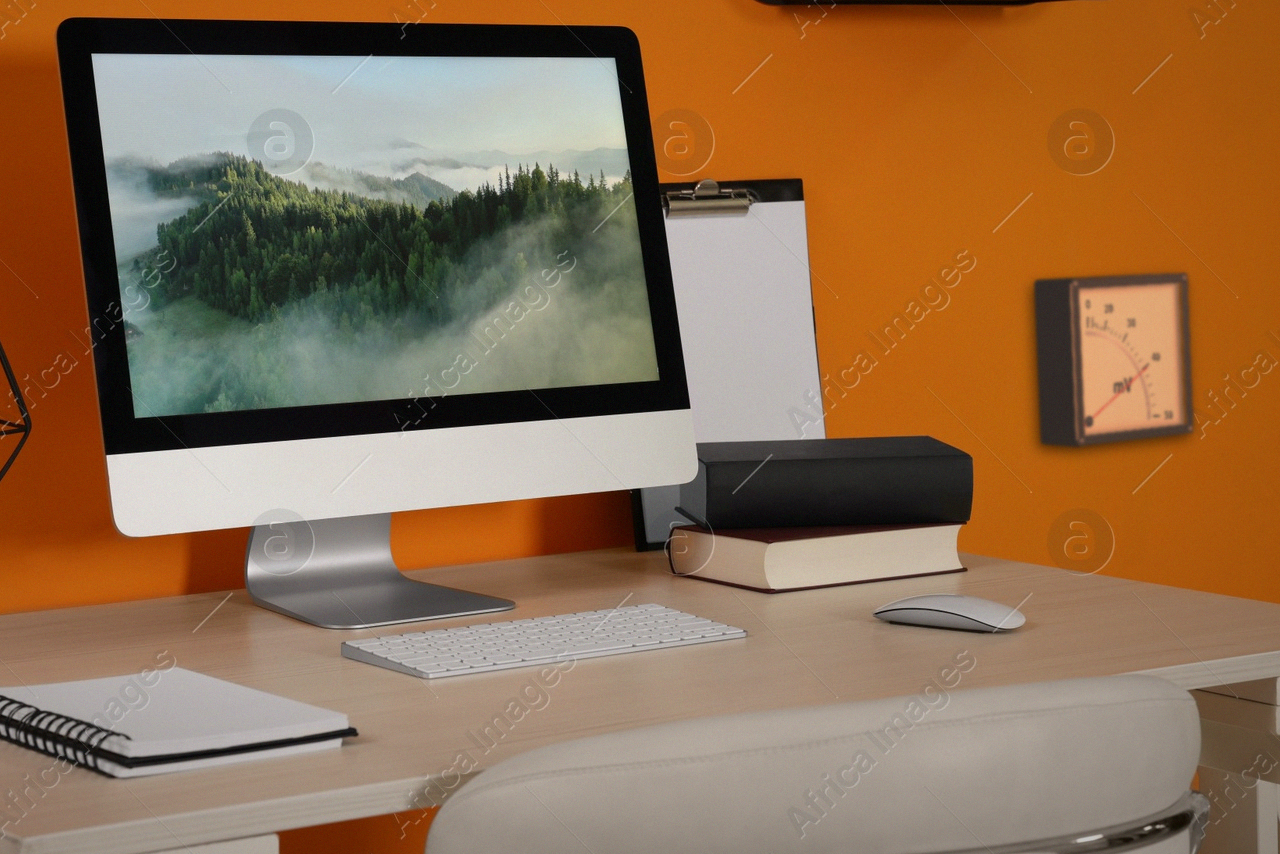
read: 40 mV
